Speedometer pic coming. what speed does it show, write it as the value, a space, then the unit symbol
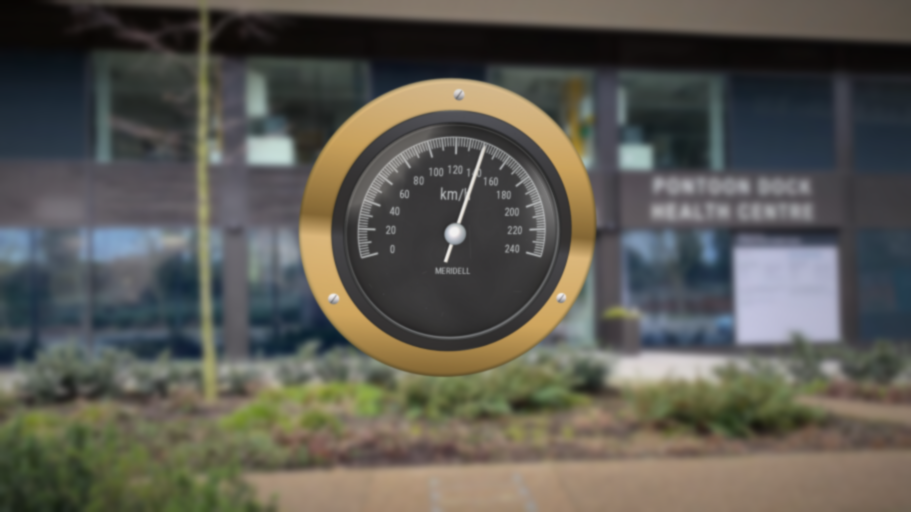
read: 140 km/h
